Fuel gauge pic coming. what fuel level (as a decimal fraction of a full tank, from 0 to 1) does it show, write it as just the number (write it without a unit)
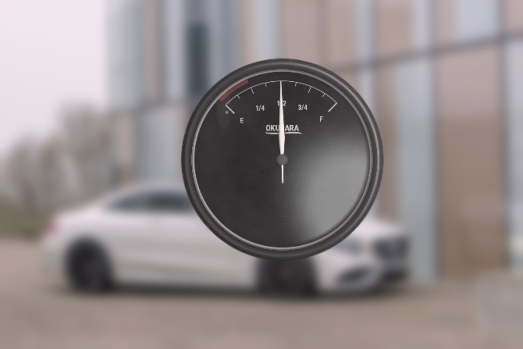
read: 0.5
